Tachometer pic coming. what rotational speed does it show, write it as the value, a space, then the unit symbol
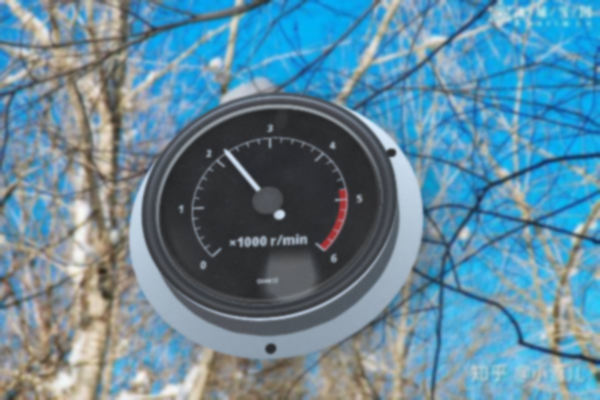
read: 2200 rpm
